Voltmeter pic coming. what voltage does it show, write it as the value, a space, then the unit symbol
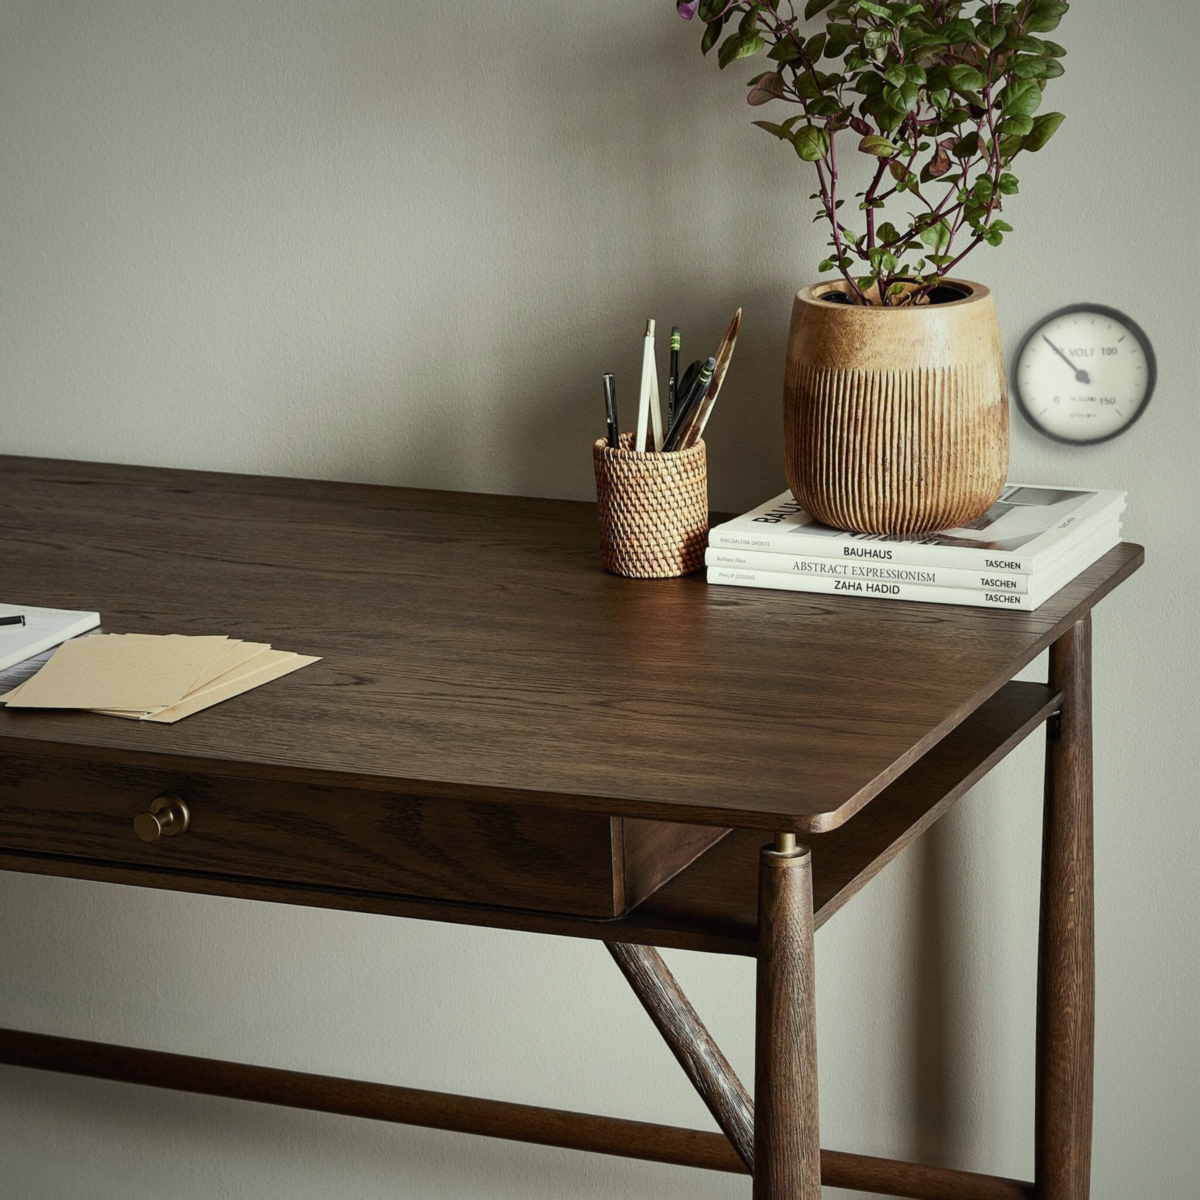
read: 50 V
